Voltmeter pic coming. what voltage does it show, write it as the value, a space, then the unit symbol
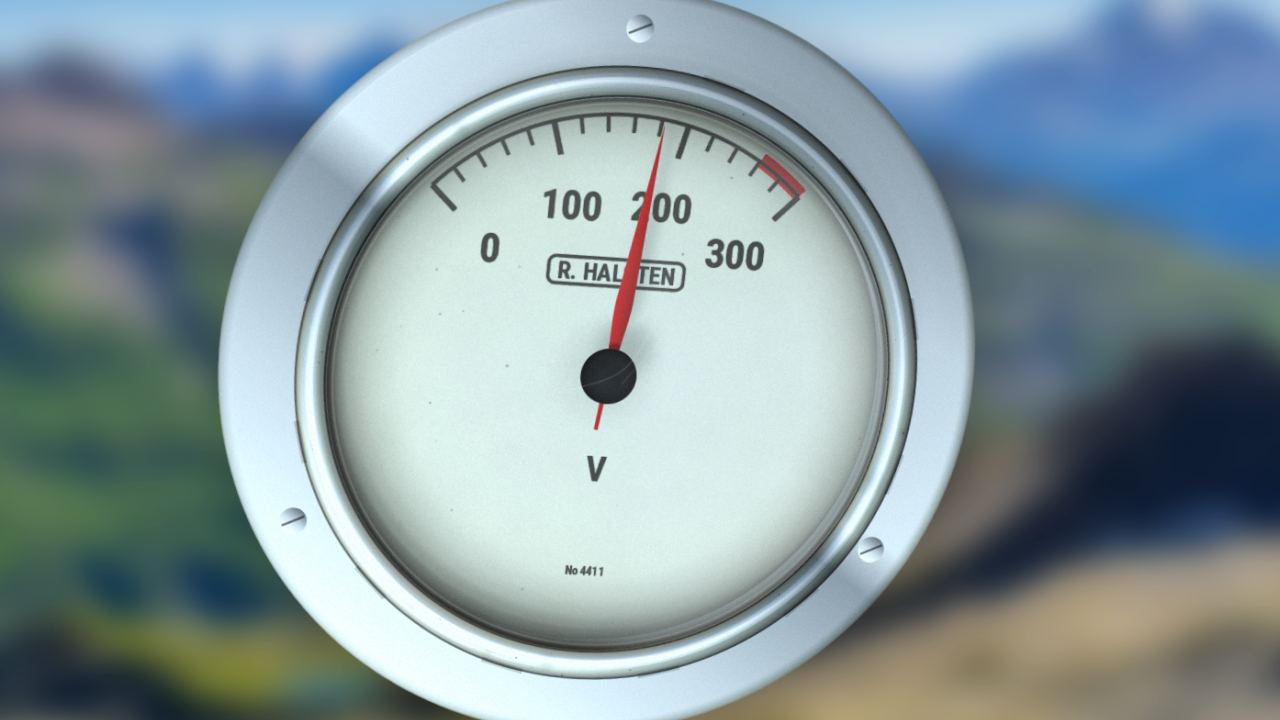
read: 180 V
